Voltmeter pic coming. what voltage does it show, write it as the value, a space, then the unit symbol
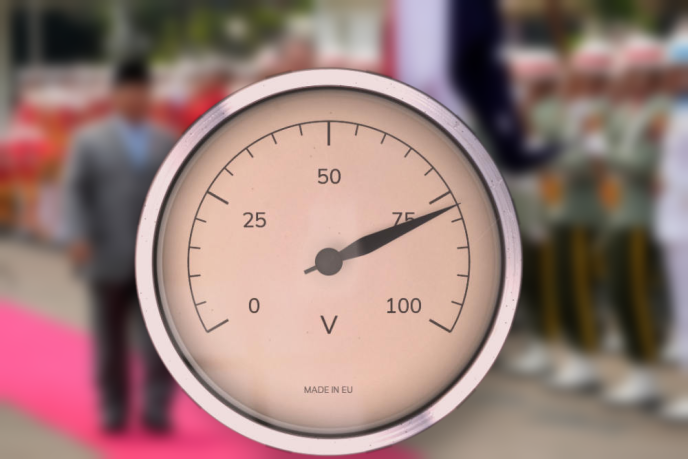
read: 77.5 V
